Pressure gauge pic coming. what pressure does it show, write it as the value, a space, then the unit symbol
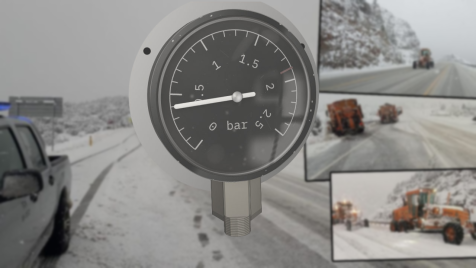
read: 0.4 bar
